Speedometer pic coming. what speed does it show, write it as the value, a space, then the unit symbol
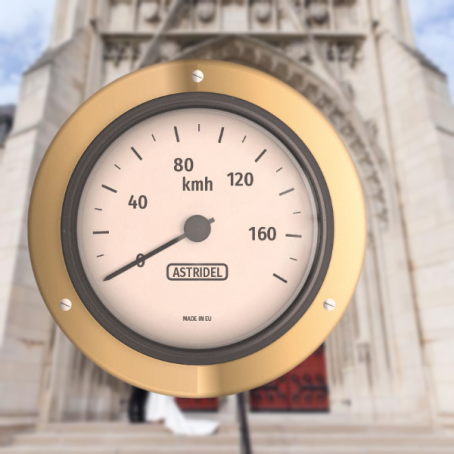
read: 0 km/h
